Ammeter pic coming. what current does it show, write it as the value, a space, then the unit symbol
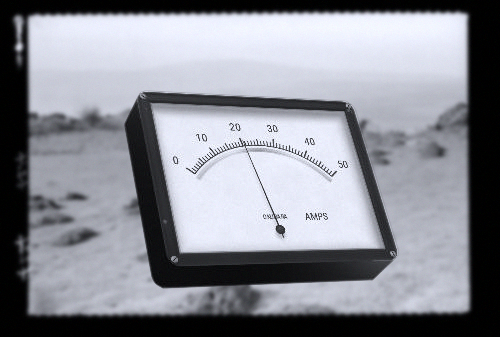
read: 20 A
